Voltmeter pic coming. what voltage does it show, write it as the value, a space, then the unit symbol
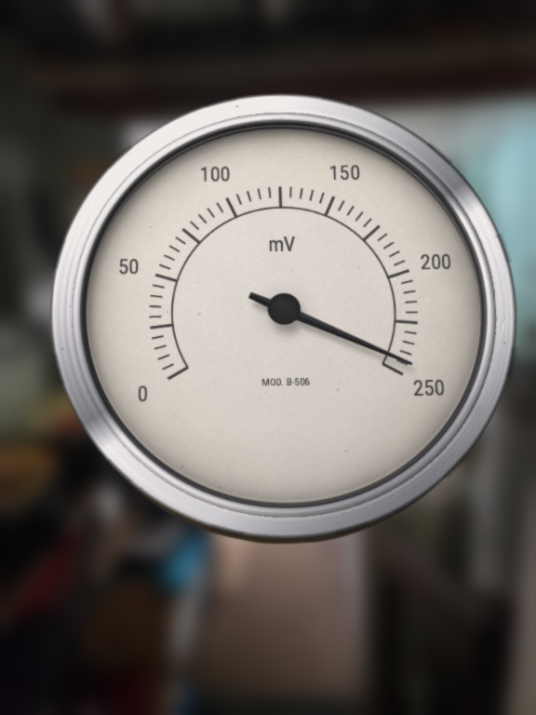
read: 245 mV
